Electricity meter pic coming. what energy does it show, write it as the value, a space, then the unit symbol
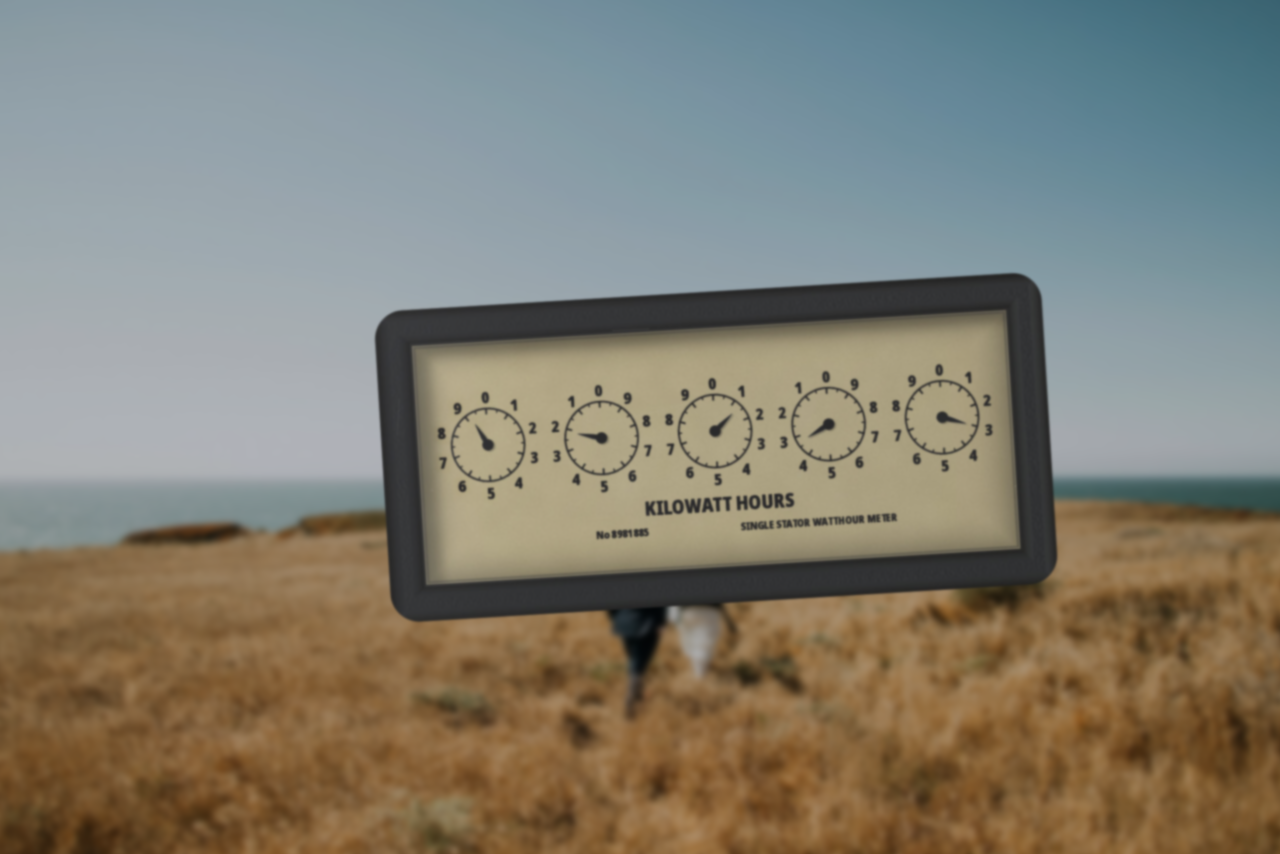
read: 92133 kWh
